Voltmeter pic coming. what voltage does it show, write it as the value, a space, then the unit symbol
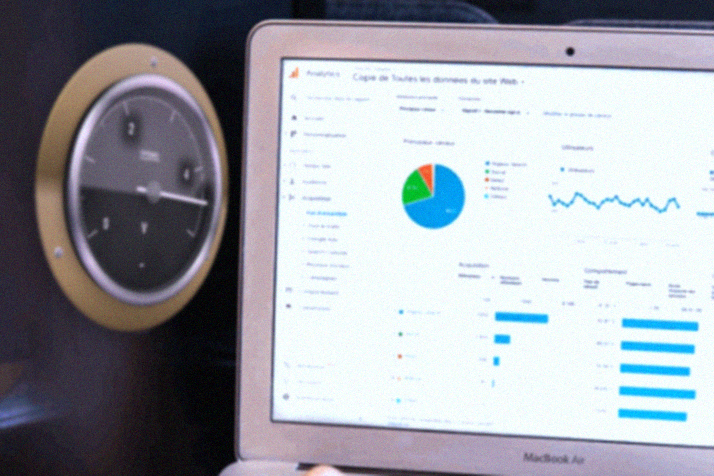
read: 4.5 V
